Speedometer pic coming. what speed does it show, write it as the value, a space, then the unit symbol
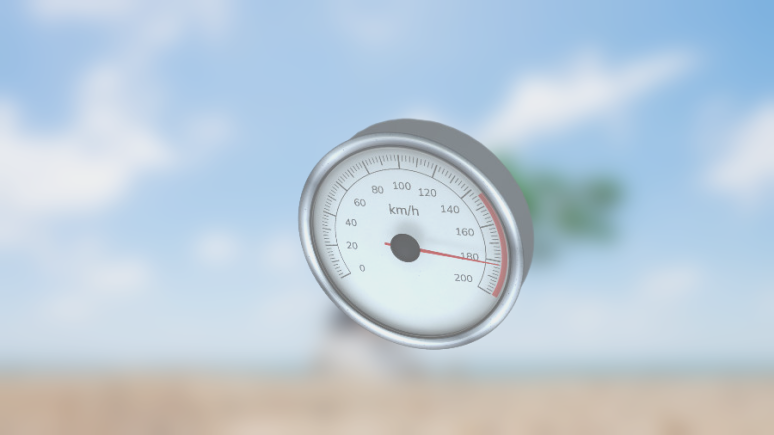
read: 180 km/h
